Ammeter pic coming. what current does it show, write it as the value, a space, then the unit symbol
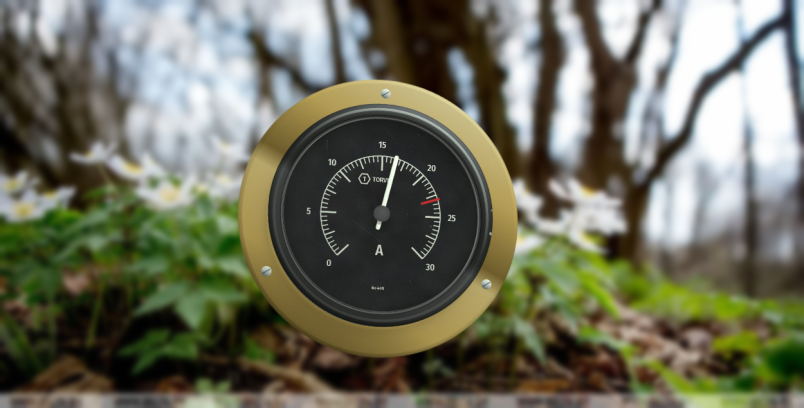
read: 16.5 A
